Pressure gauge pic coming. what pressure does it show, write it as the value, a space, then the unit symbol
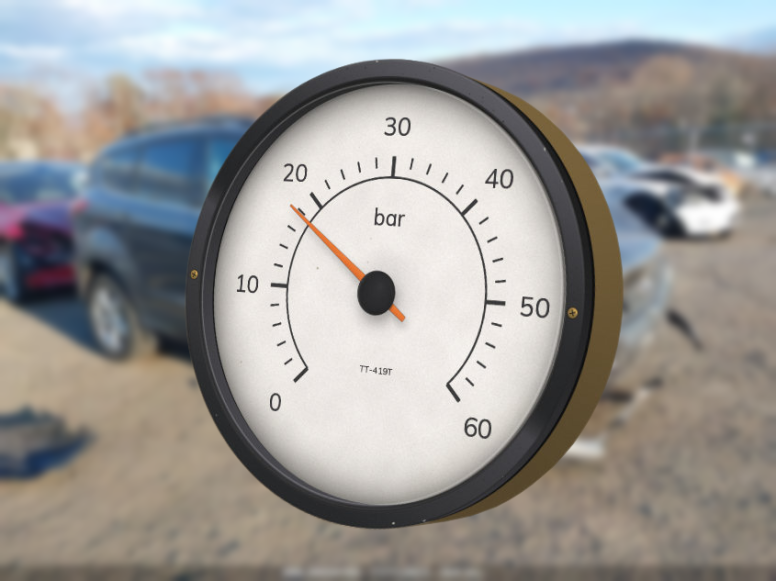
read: 18 bar
